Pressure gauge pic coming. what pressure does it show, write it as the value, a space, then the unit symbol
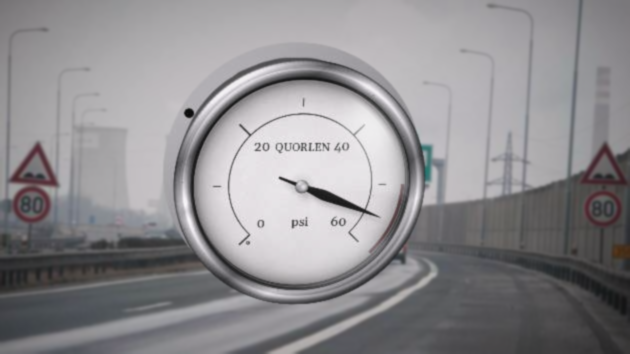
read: 55 psi
